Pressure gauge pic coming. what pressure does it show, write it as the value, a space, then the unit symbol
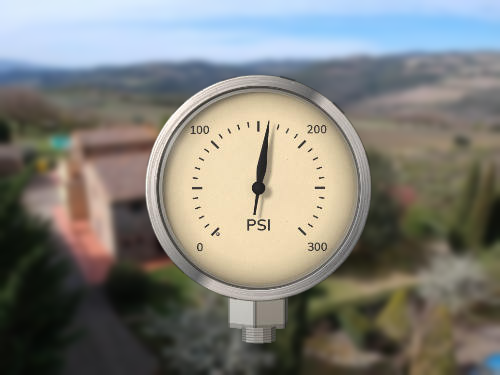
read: 160 psi
